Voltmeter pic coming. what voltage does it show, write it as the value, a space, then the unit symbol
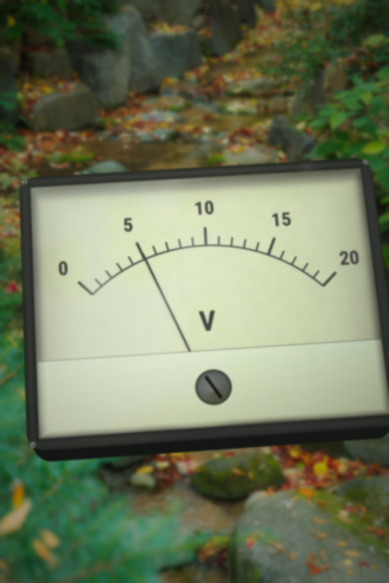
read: 5 V
